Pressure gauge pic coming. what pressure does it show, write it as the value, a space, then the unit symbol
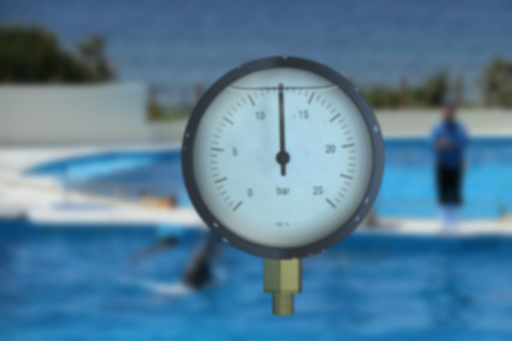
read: 12.5 bar
